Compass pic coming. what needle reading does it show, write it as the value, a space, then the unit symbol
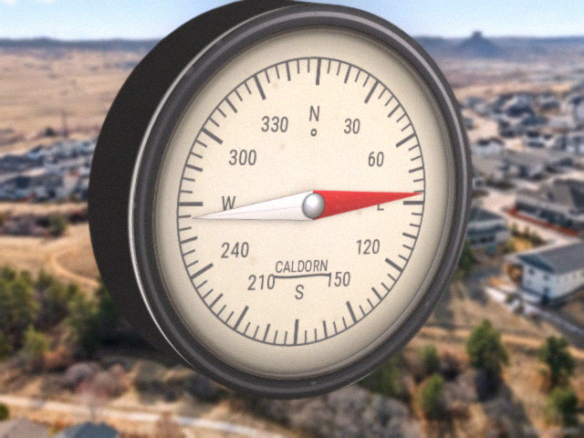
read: 85 °
